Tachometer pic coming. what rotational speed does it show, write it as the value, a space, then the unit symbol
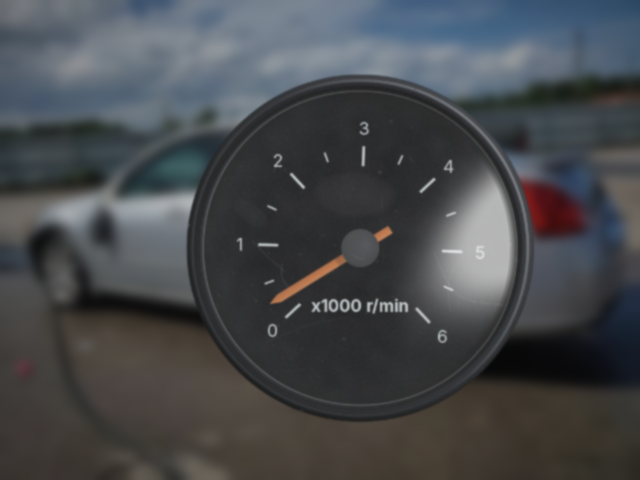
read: 250 rpm
